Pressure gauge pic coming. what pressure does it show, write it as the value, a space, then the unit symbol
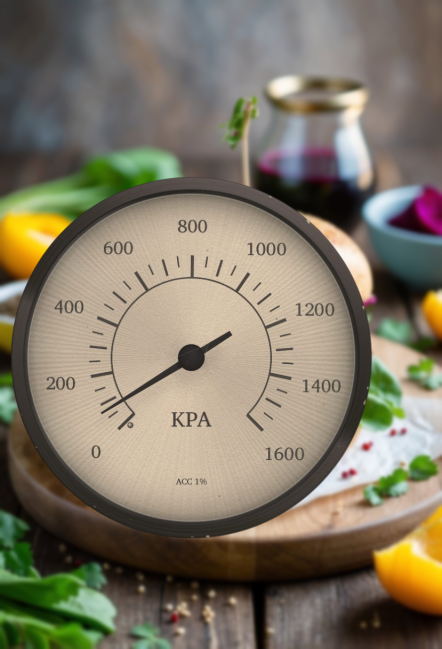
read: 75 kPa
